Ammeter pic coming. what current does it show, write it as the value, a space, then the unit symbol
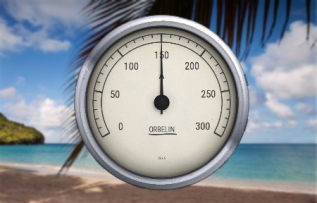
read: 150 A
